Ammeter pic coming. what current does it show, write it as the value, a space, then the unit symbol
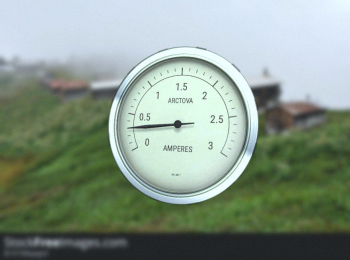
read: 0.3 A
